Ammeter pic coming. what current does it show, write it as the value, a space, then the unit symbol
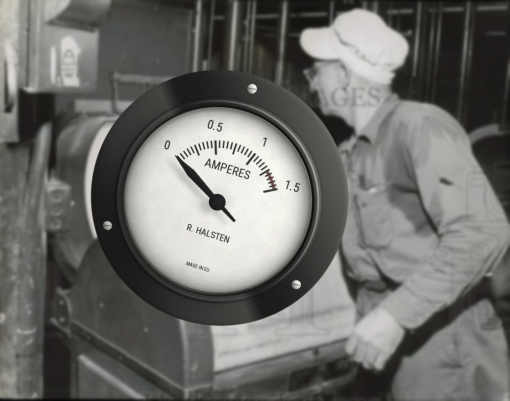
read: 0 A
